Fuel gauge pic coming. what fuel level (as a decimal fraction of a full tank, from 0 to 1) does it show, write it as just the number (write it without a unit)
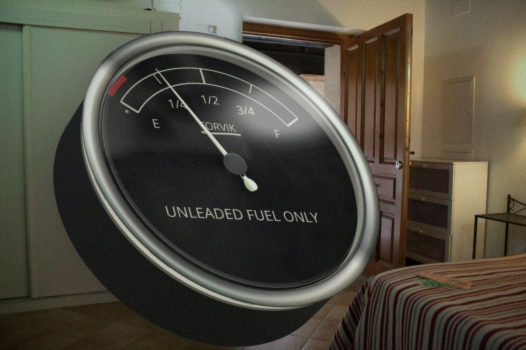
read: 0.25
